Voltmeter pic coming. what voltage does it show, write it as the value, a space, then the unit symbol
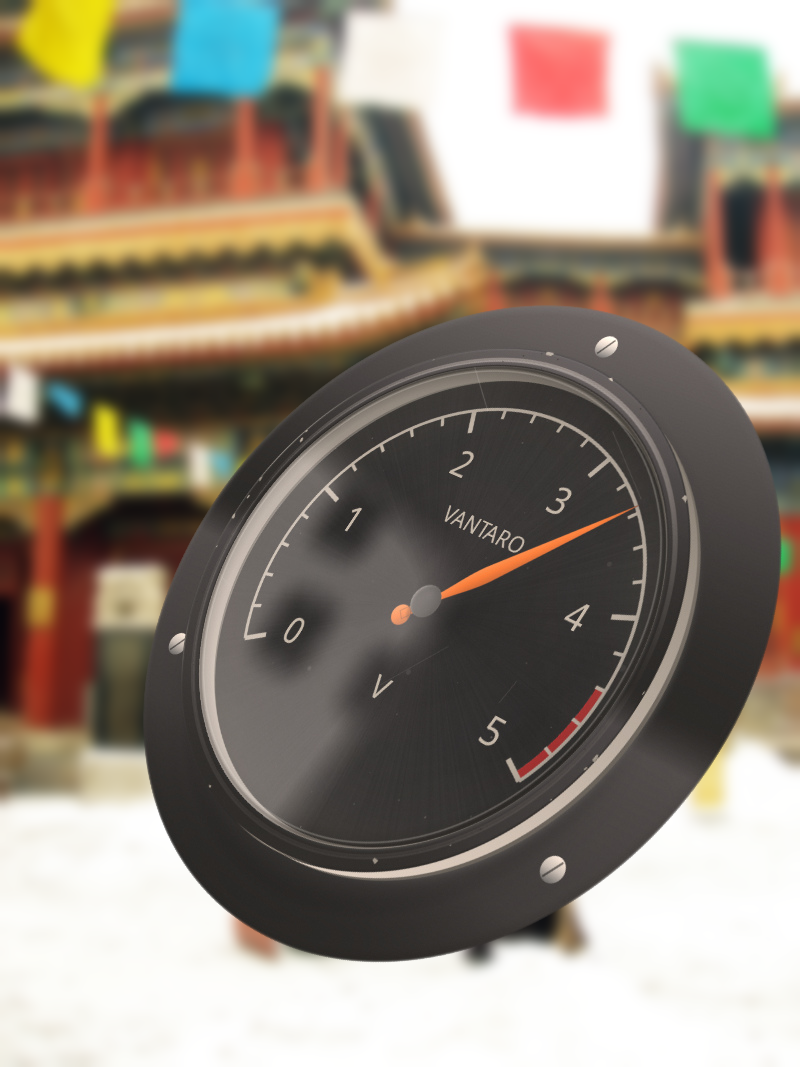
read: 3.4 V
